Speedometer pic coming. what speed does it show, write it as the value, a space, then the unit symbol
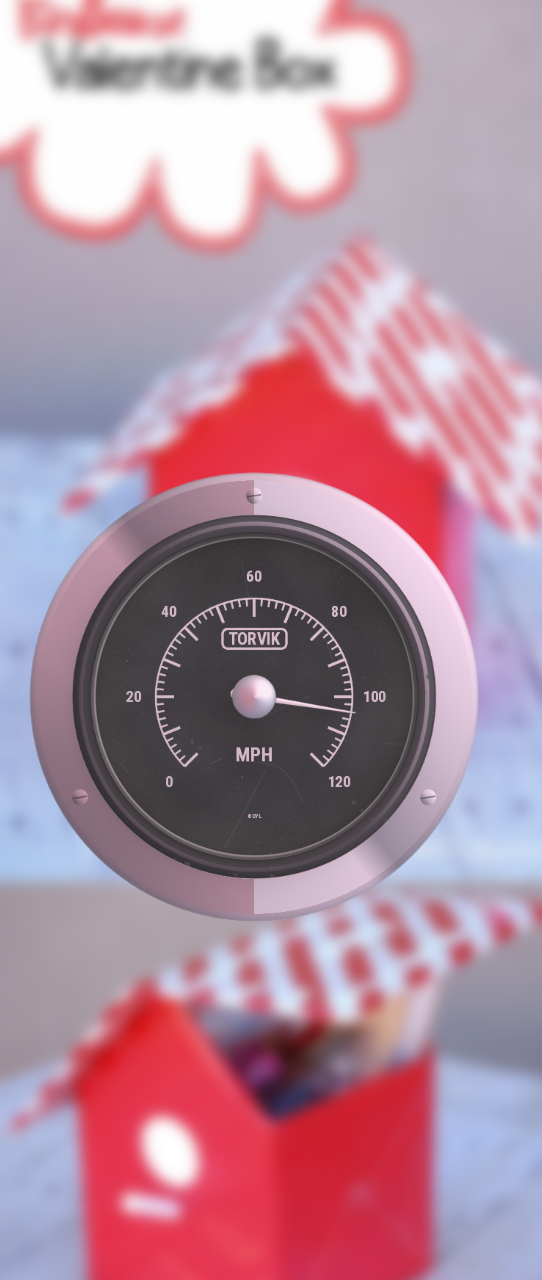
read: 104 mph
